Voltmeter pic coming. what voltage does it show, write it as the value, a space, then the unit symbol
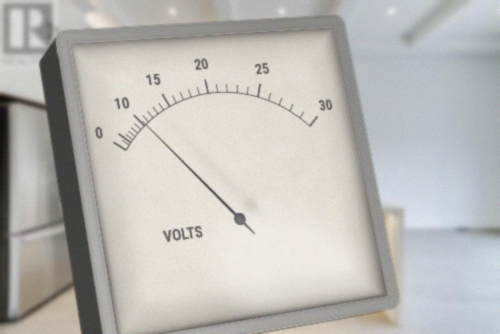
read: 10 V
